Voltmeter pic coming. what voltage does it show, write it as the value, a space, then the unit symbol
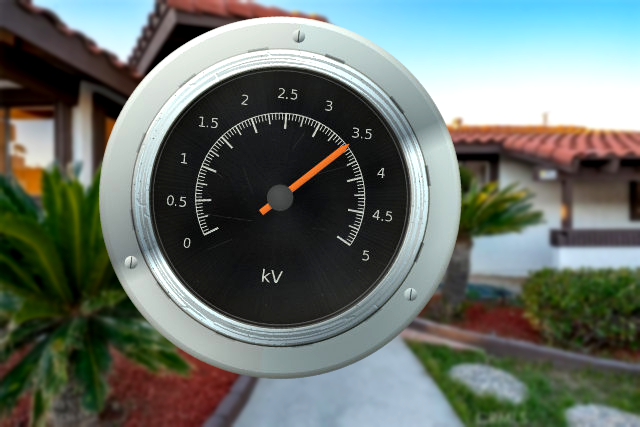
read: 3.5 kV
